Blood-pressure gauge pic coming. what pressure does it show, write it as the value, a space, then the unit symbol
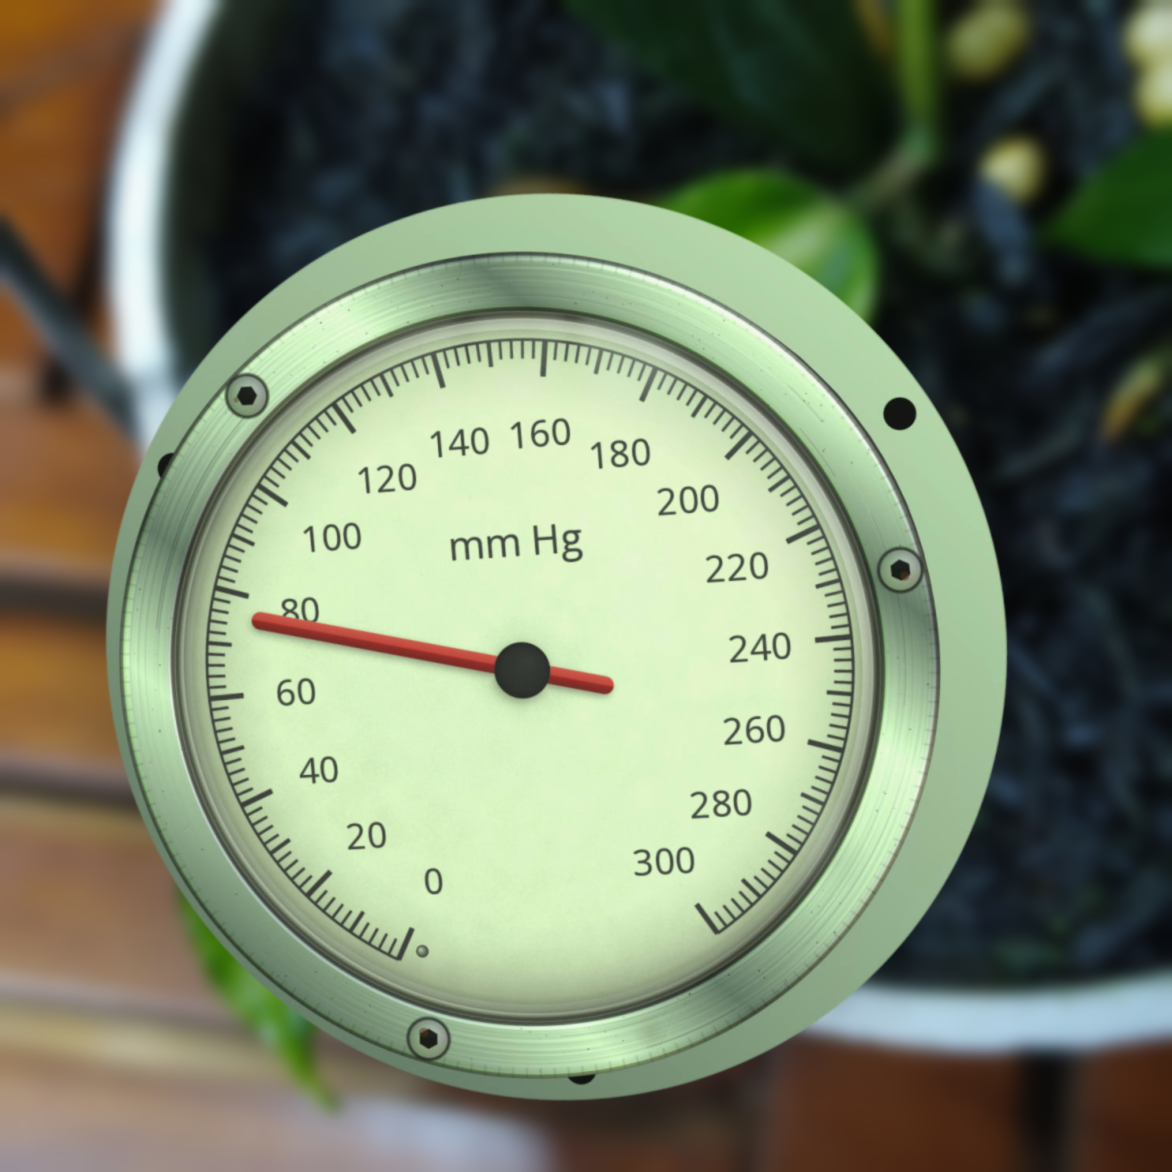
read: 76 mmHg
